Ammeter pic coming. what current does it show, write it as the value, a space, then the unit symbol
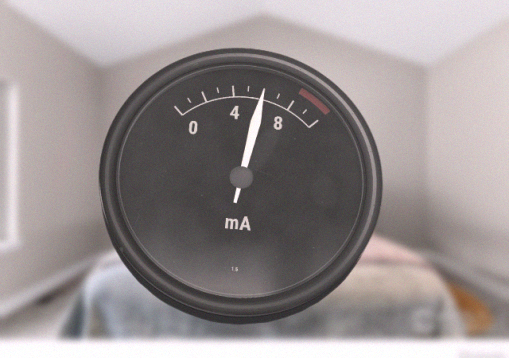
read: 6 mA
